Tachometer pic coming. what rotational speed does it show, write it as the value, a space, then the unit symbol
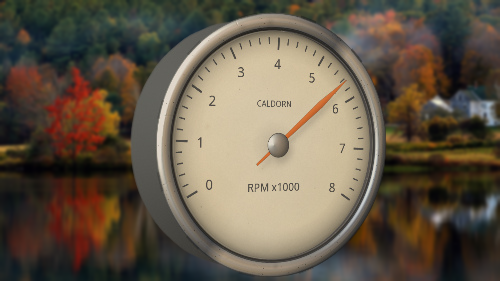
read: 5600 rpm
